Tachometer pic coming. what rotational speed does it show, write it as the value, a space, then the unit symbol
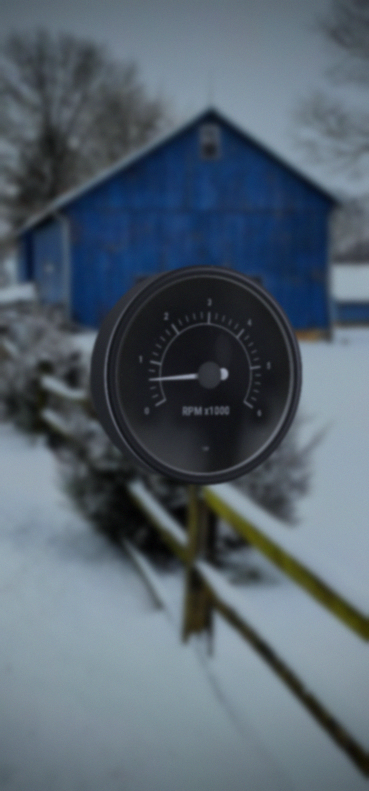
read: 600 rpm
